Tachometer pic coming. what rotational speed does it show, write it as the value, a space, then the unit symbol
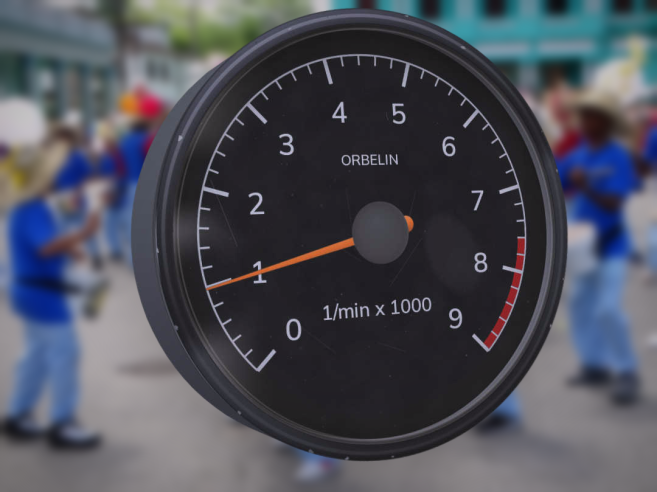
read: 1000 rpm
